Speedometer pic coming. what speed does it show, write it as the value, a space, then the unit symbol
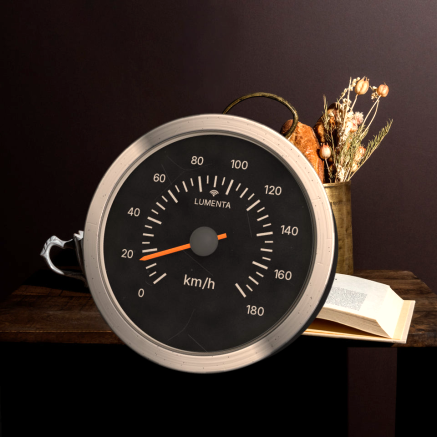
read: 15 km/h
